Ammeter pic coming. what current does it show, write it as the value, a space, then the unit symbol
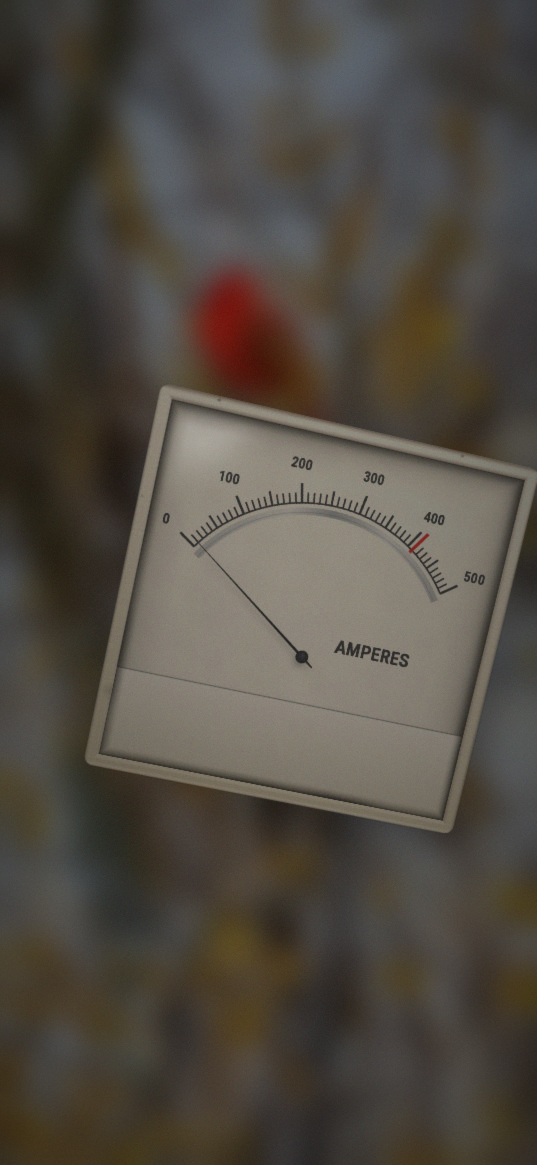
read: 10 A
